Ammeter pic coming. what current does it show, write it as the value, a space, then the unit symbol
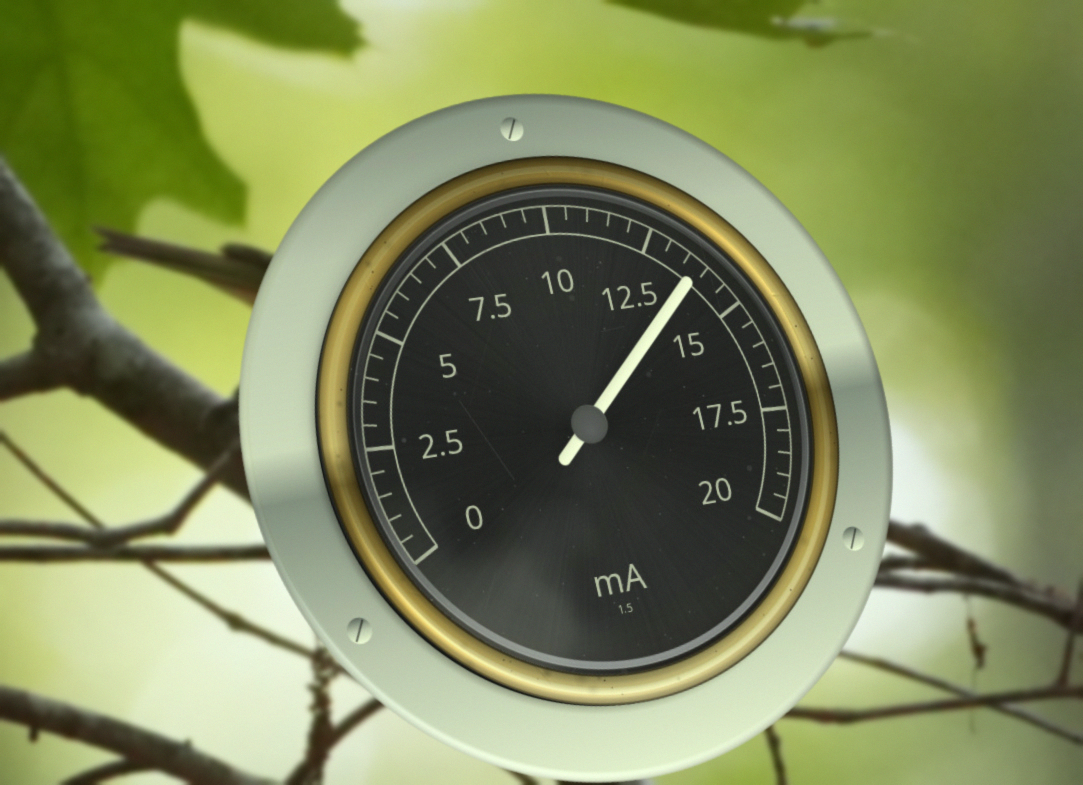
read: 13.75 mA
